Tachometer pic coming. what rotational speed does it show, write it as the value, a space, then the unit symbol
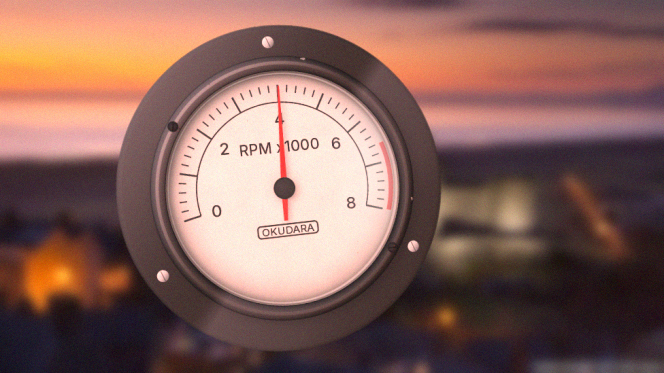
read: 4000 rpm
